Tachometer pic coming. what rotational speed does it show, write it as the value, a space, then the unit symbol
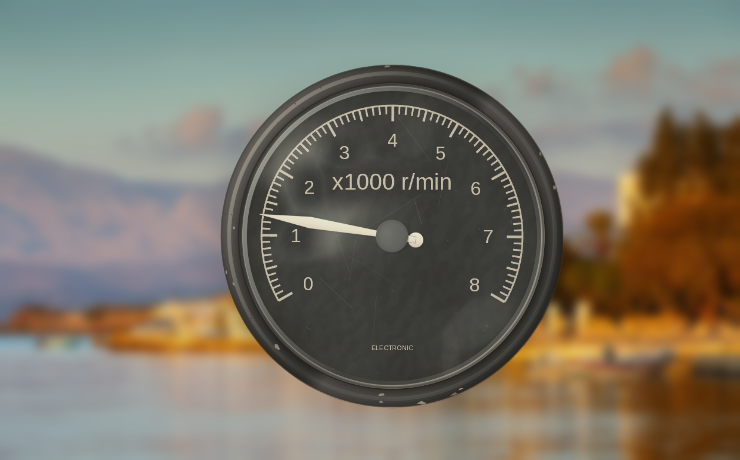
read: 1300 rpm
